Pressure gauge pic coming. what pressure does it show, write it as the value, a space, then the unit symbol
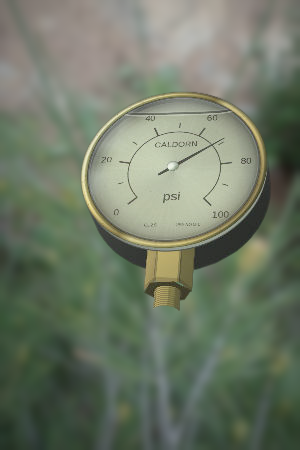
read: 70 psi
